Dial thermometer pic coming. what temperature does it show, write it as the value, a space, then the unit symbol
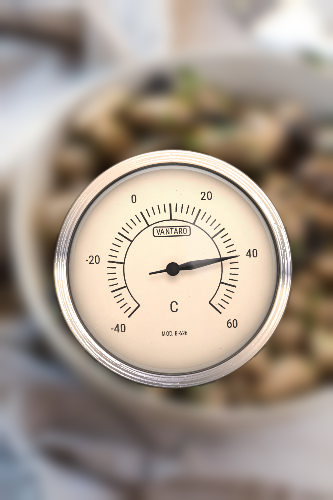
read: 40 °C
